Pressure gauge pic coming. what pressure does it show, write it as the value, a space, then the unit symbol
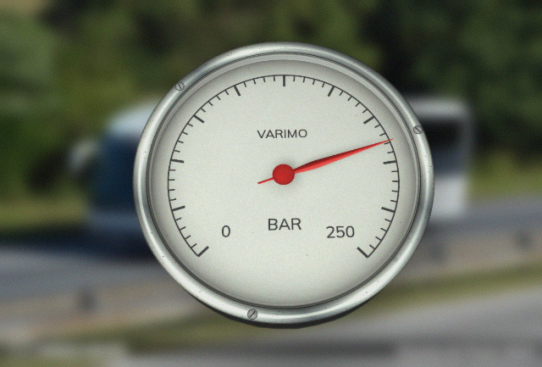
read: 190 bar
